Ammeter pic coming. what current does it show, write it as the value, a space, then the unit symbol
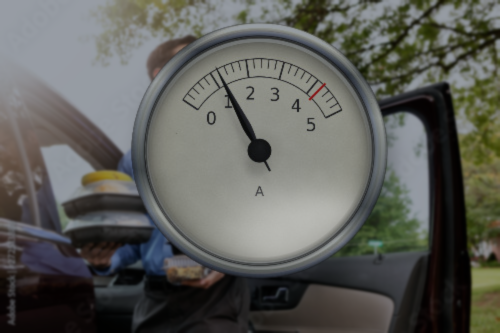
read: 1.2 A
